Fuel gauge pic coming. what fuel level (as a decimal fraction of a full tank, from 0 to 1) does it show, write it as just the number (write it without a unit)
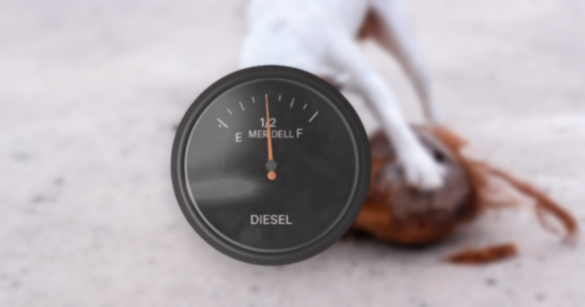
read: 0.5
